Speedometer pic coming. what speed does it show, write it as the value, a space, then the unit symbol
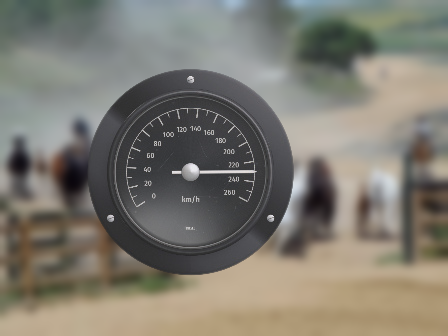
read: 230 km/h
